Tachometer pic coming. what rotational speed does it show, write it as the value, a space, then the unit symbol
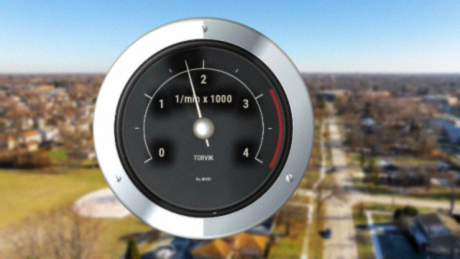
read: 1750 rpm
